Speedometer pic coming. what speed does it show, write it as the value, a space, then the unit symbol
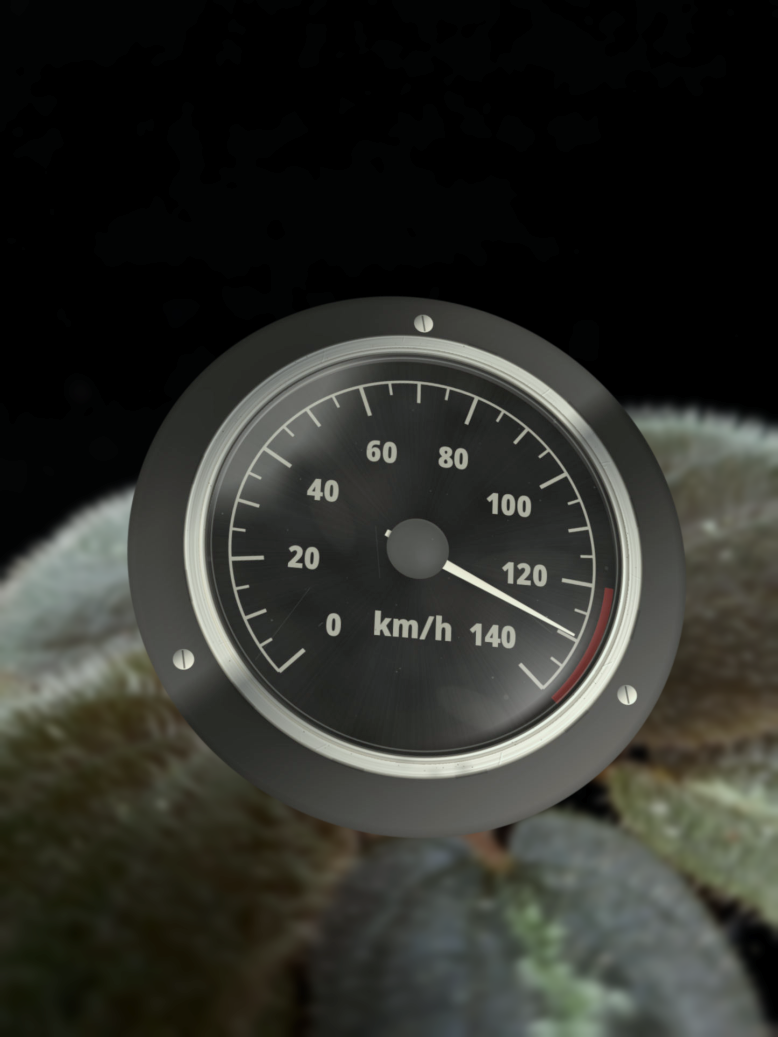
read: 130 km/h
